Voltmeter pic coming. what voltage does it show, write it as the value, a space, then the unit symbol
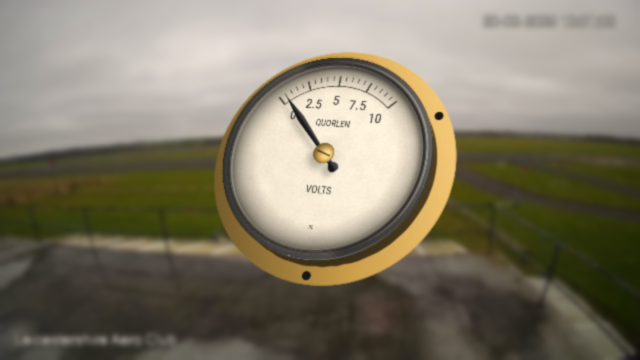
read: 0.5 V
